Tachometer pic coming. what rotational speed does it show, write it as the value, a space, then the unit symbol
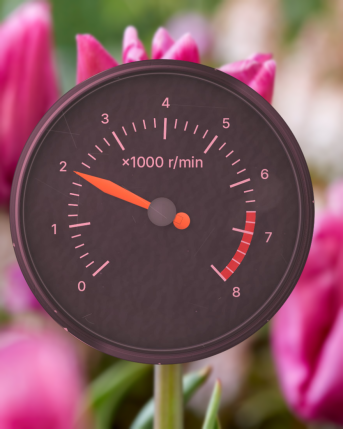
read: 2000 rpm
